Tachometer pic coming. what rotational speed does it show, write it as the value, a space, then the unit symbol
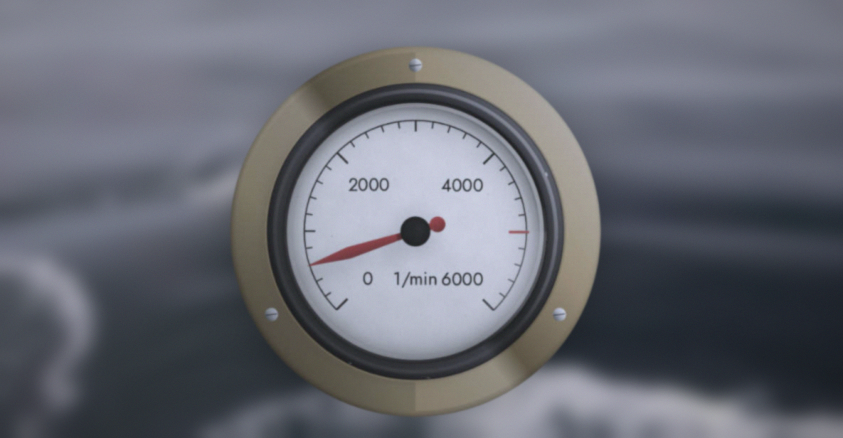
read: 600 rpm
